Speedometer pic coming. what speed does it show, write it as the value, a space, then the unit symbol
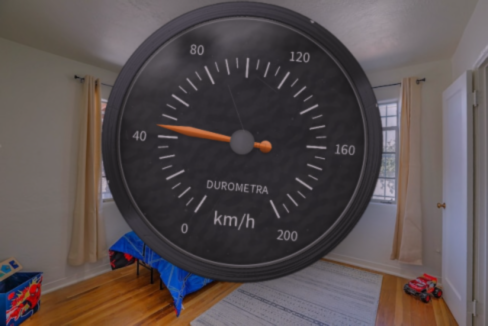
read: 45 km/h
